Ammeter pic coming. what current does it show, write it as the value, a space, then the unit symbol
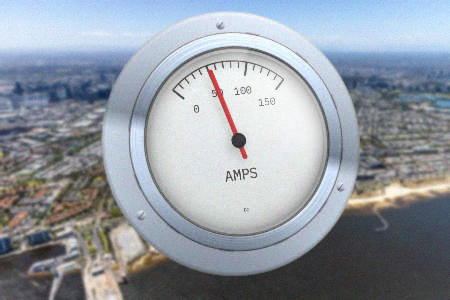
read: 50 A
